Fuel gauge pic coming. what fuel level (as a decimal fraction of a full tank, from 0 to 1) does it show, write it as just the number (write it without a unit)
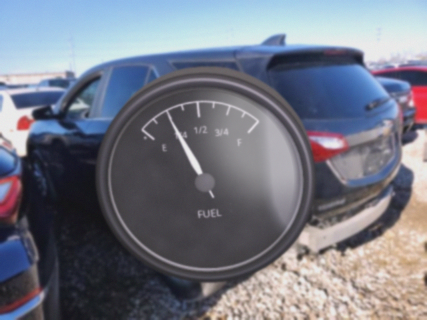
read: 0.25
